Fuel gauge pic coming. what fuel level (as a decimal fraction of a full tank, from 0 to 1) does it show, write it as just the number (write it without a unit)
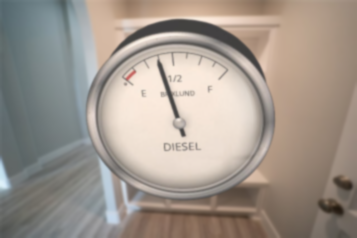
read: 0.375
